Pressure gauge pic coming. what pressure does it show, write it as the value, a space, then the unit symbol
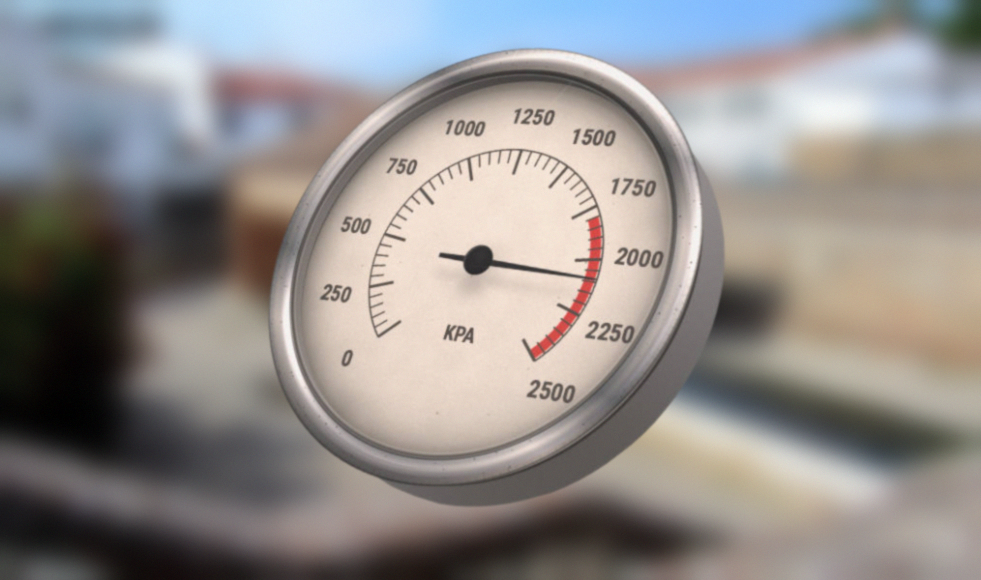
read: 2100 kPa
